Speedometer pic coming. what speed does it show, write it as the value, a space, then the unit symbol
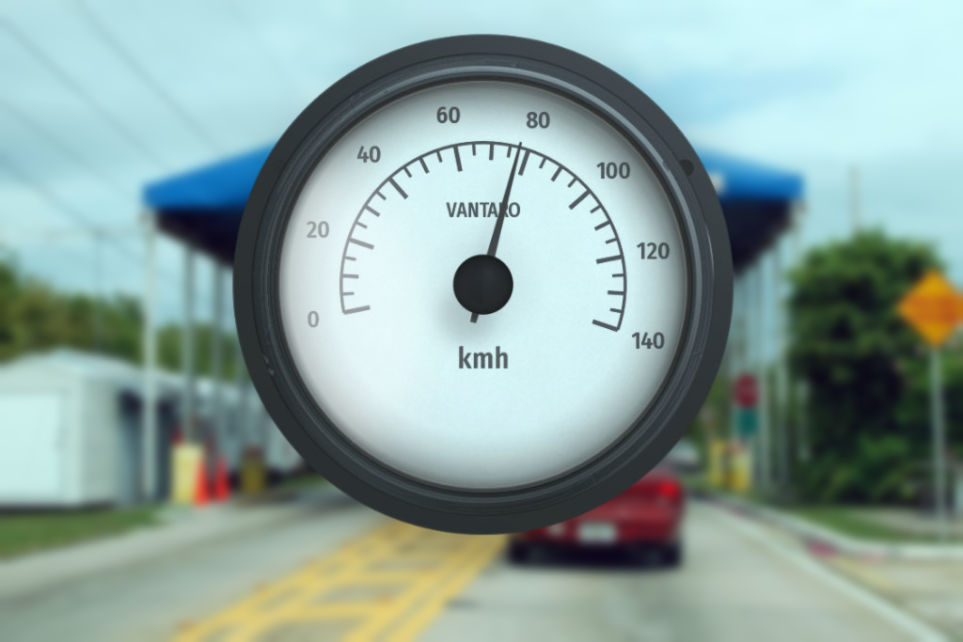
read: 77.5 km/h
